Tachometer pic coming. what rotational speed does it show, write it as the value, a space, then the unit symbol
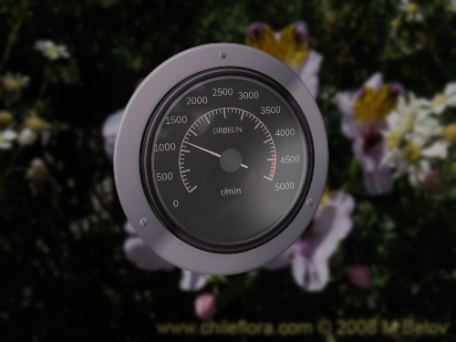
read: 1200 rpm
